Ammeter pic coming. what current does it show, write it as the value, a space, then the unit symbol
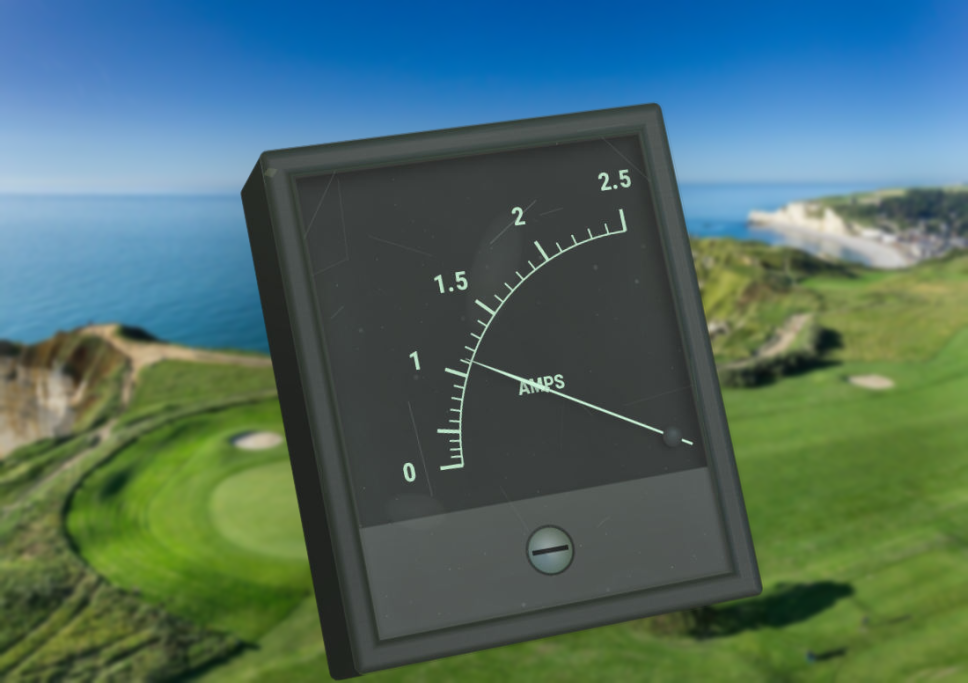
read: 1.1 A
